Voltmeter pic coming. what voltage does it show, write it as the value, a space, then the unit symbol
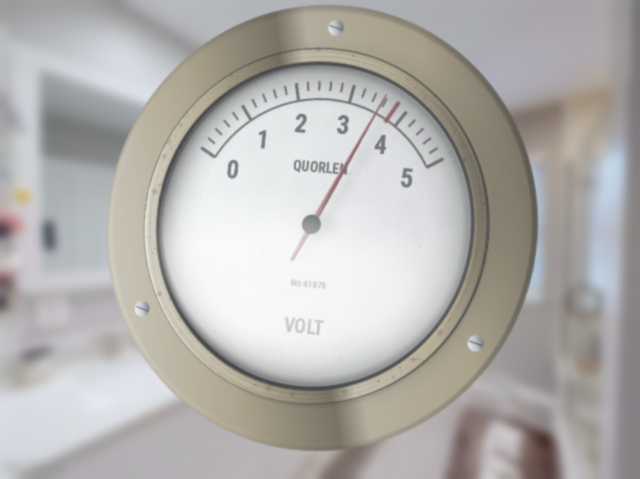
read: 3.6 V
